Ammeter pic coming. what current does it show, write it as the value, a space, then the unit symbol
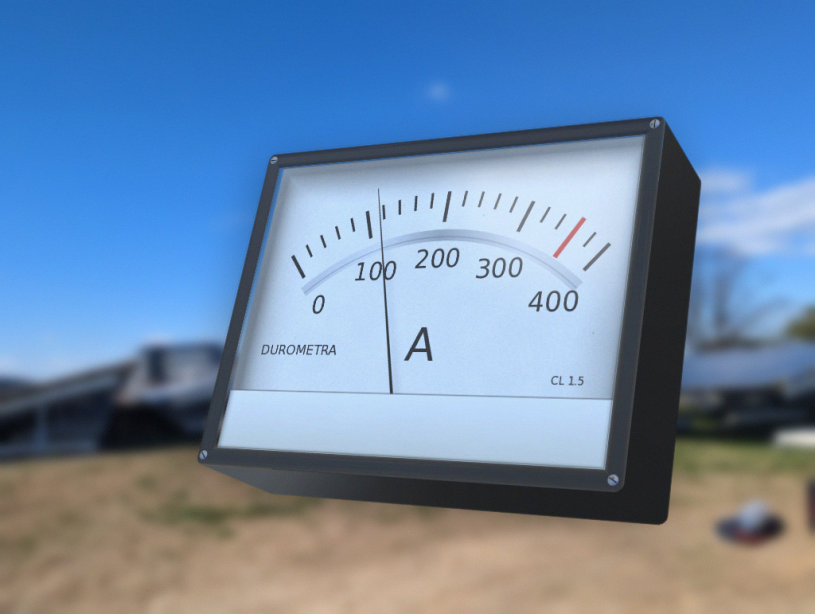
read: 120 A
